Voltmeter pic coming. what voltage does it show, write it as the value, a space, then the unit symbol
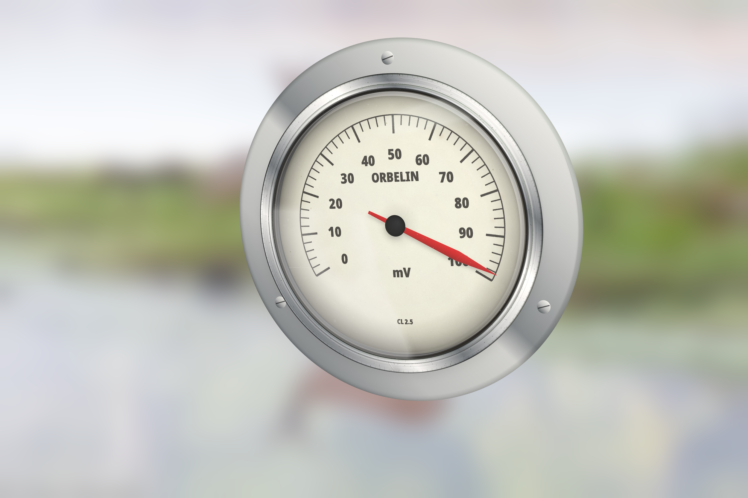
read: 98 mV
